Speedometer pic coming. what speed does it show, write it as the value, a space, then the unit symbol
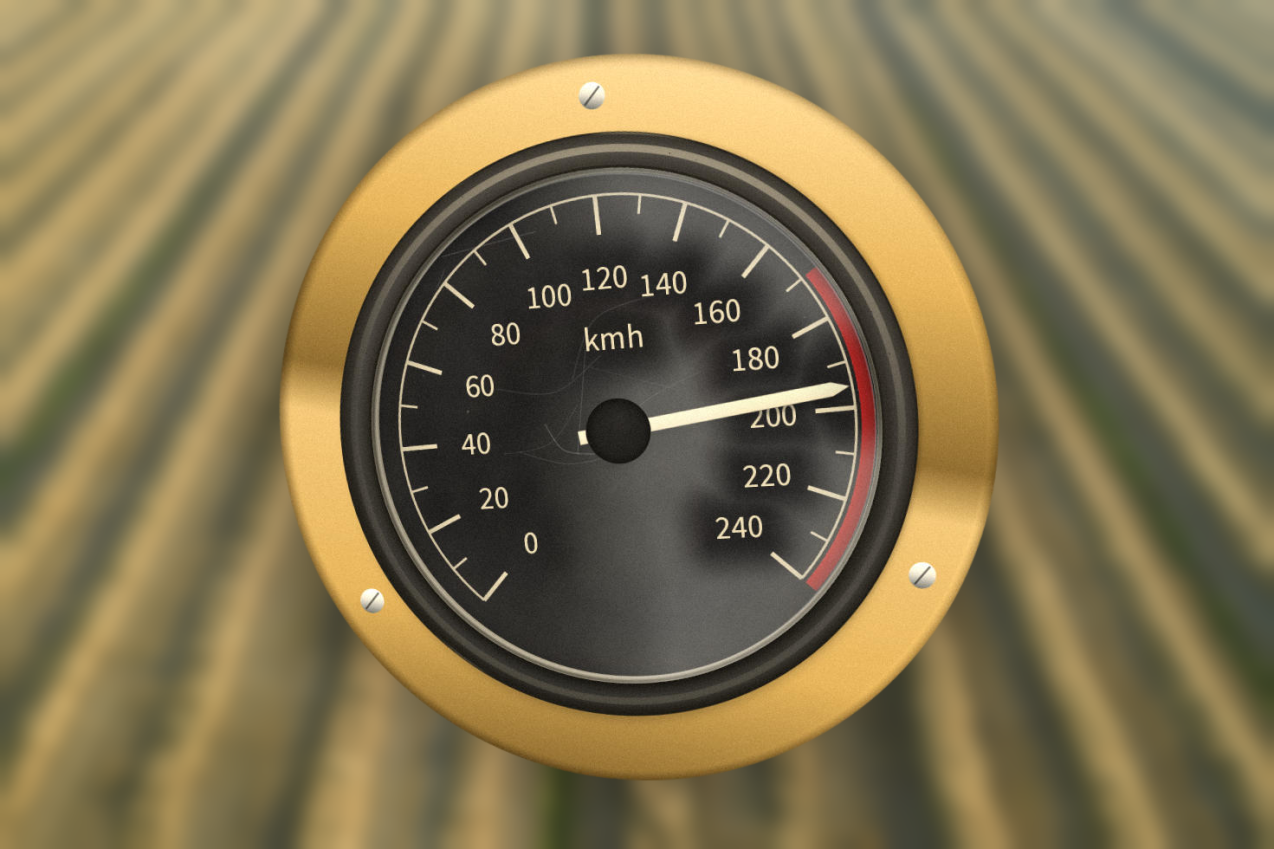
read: 195 km/h
